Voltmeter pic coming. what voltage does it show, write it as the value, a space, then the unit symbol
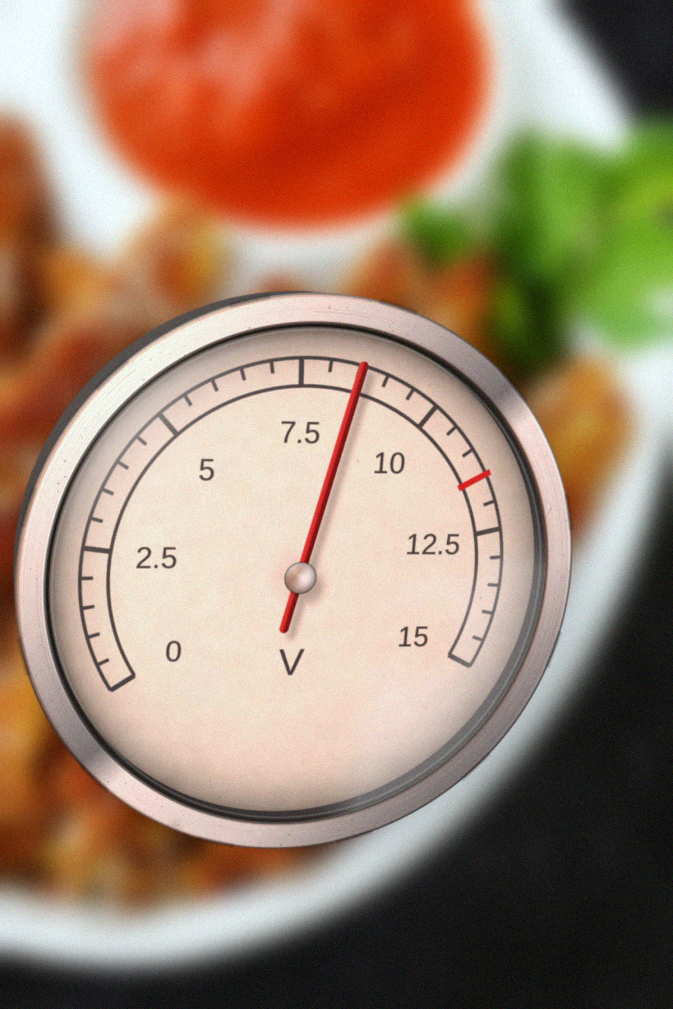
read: 8.5 V
